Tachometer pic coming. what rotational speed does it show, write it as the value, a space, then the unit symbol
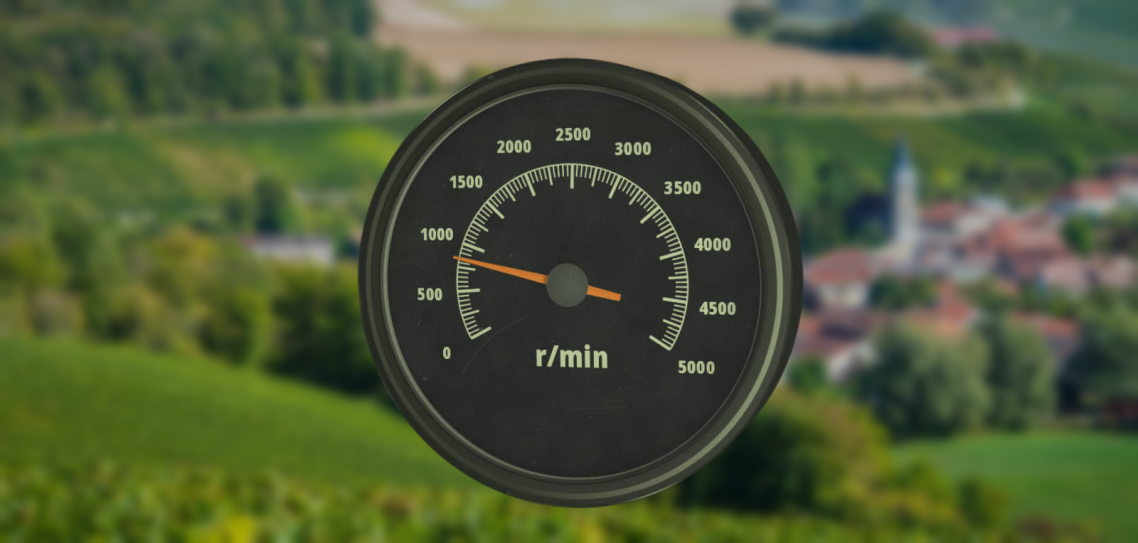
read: 850 rpm
